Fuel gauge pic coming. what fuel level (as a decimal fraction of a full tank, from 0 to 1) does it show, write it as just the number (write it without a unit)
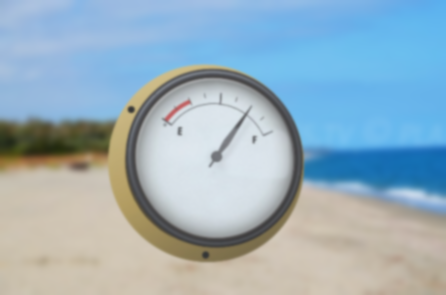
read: 0.75
